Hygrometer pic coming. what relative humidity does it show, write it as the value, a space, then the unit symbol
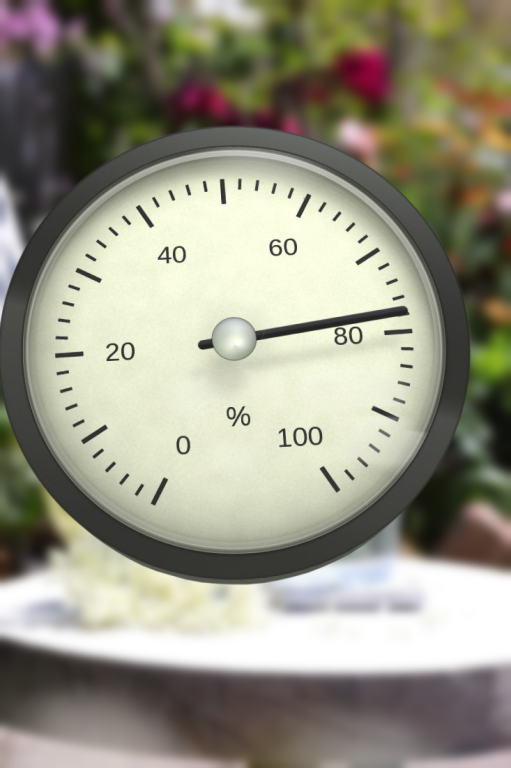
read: 78 %
